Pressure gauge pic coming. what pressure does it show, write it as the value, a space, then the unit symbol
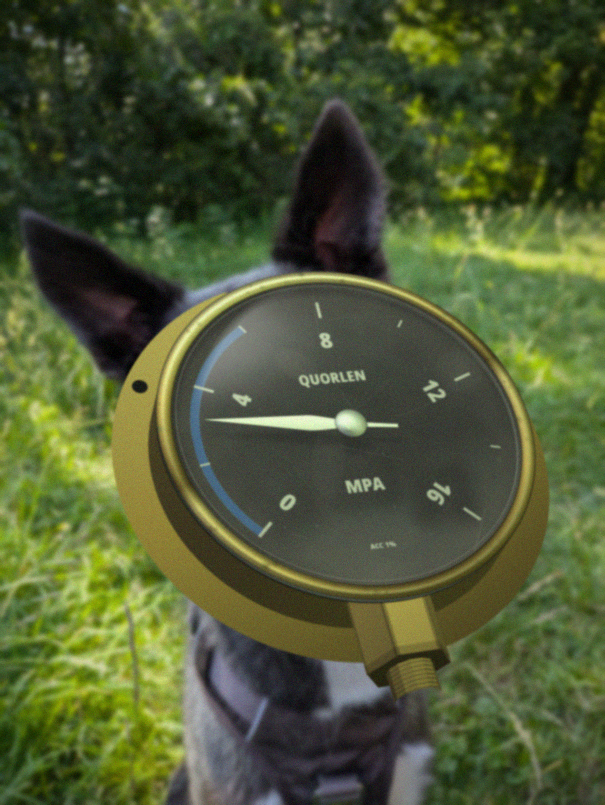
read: 3 MPa
